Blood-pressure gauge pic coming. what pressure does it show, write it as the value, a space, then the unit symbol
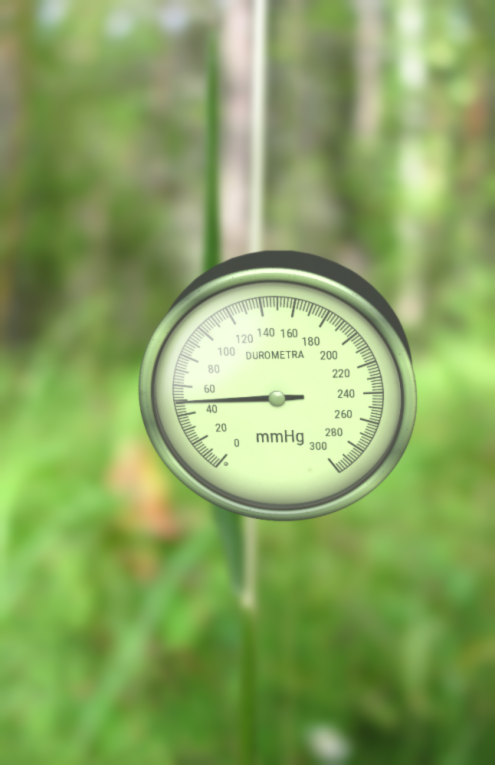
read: 50 mmHg
